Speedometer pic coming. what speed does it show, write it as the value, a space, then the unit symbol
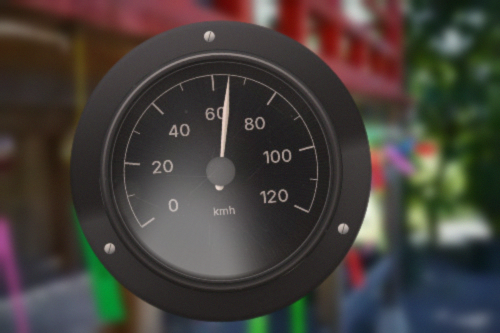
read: 65 km/h
